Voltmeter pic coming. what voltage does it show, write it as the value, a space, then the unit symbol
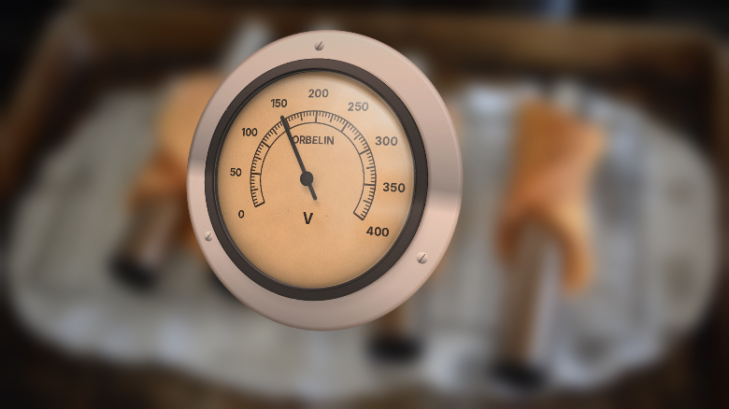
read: 150 V
